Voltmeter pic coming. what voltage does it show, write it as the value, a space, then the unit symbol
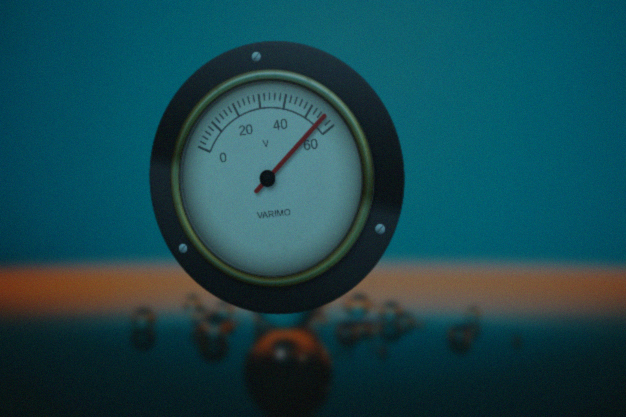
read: 56 V
